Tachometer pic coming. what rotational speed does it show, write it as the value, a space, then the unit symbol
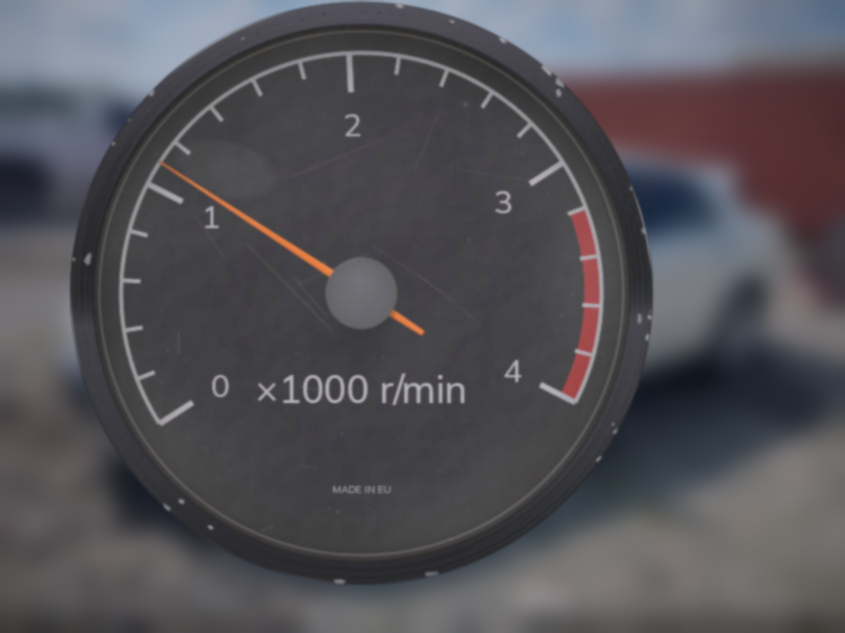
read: 1100 rpm
